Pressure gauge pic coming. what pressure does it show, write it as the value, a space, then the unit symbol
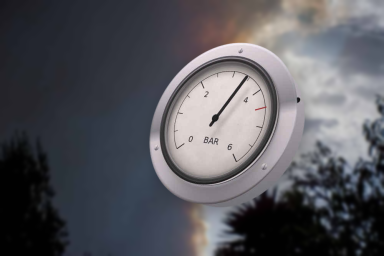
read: 3.5 bar
